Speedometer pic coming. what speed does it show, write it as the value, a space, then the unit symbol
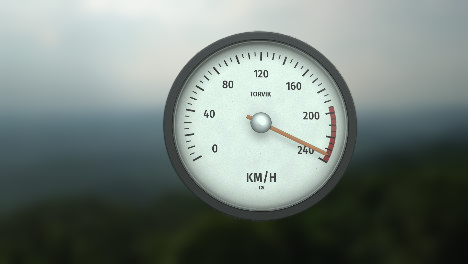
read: 235 km/h
